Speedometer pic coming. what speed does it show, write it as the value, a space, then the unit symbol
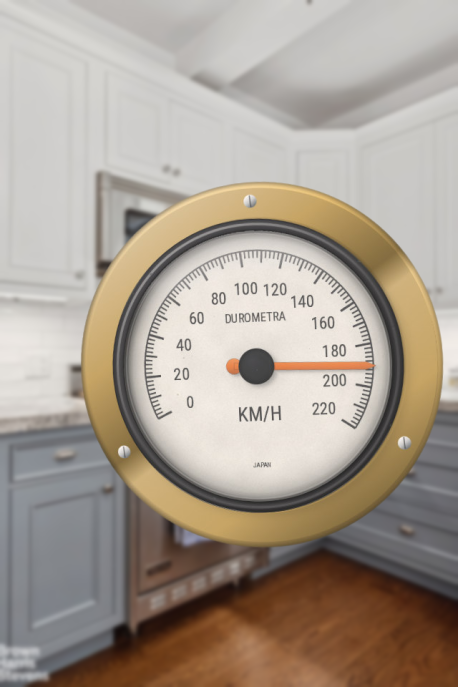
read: 190 km/h
